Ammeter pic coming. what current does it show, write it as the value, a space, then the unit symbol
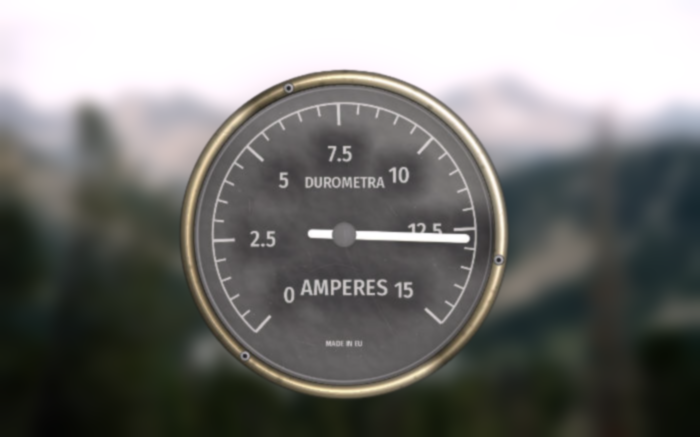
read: 12.75 A
